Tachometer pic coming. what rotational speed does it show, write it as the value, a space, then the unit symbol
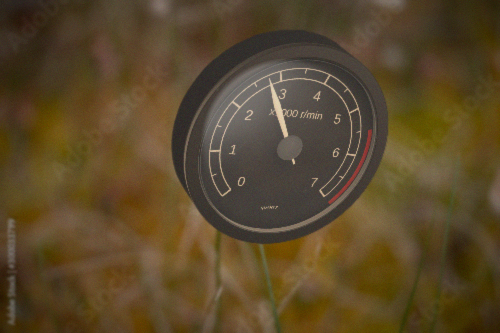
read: 2750 rpm
